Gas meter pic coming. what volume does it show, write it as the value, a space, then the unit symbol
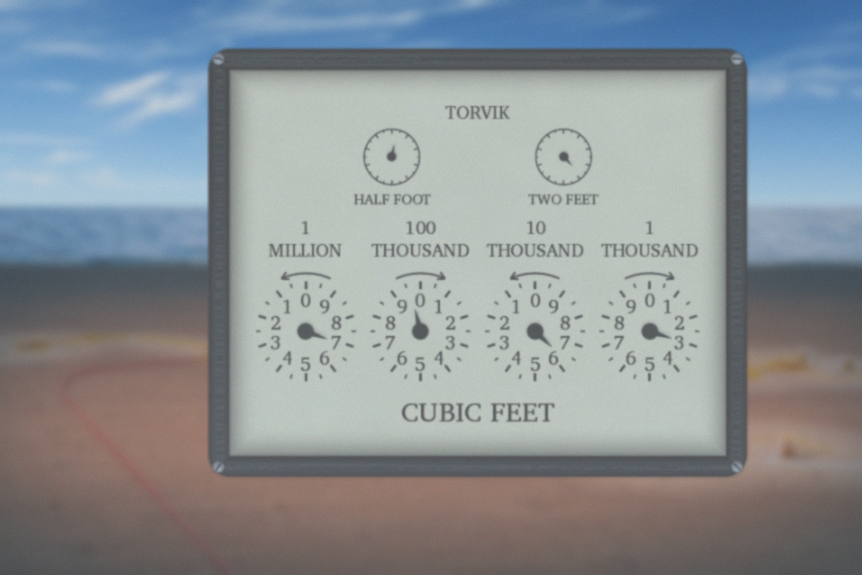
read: 696300 ft³
